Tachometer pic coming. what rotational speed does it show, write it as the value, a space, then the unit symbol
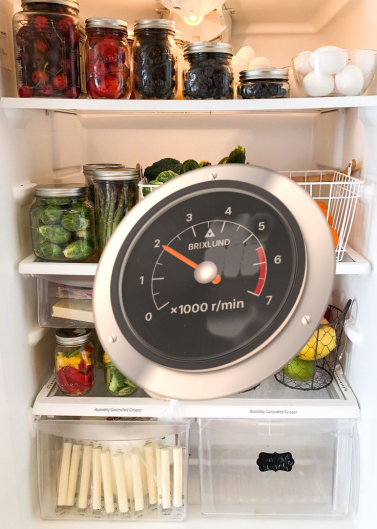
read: 2000 rpm
